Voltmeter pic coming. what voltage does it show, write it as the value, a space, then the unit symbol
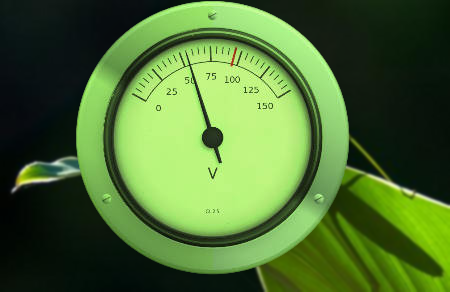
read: 55 V
